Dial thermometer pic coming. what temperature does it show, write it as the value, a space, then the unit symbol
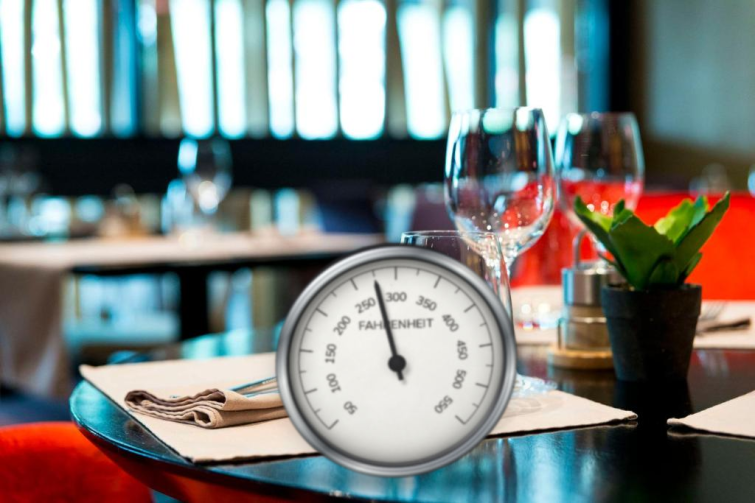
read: 275 °F
